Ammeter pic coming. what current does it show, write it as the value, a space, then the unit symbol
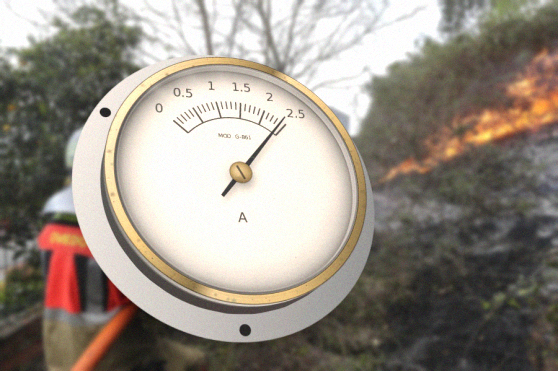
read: 2.4 A
